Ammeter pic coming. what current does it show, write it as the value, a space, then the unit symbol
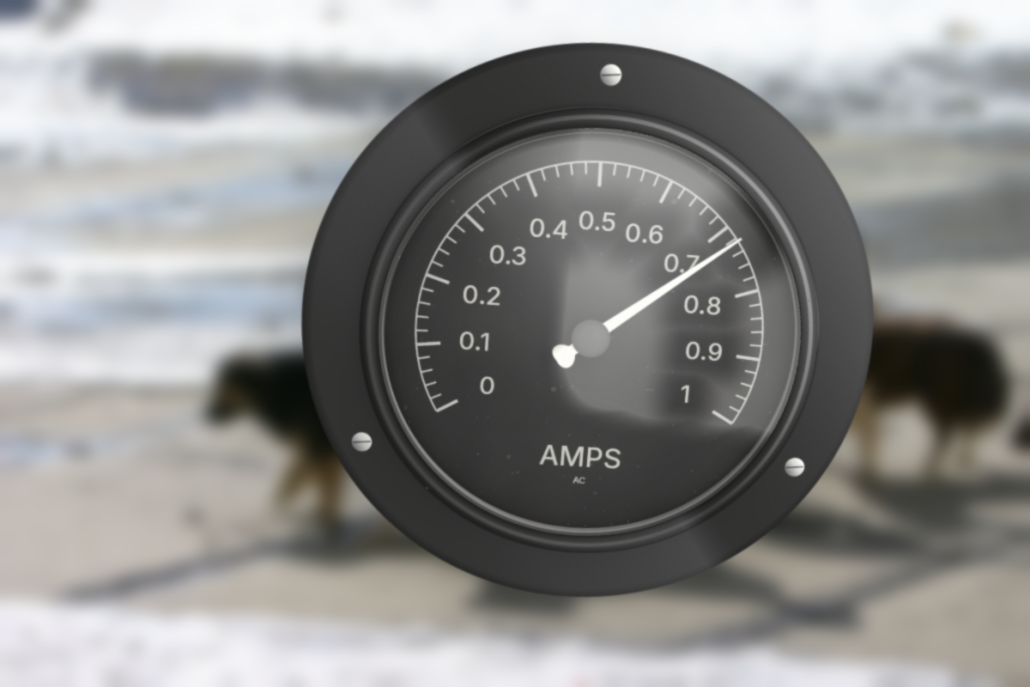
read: 0.72 A
